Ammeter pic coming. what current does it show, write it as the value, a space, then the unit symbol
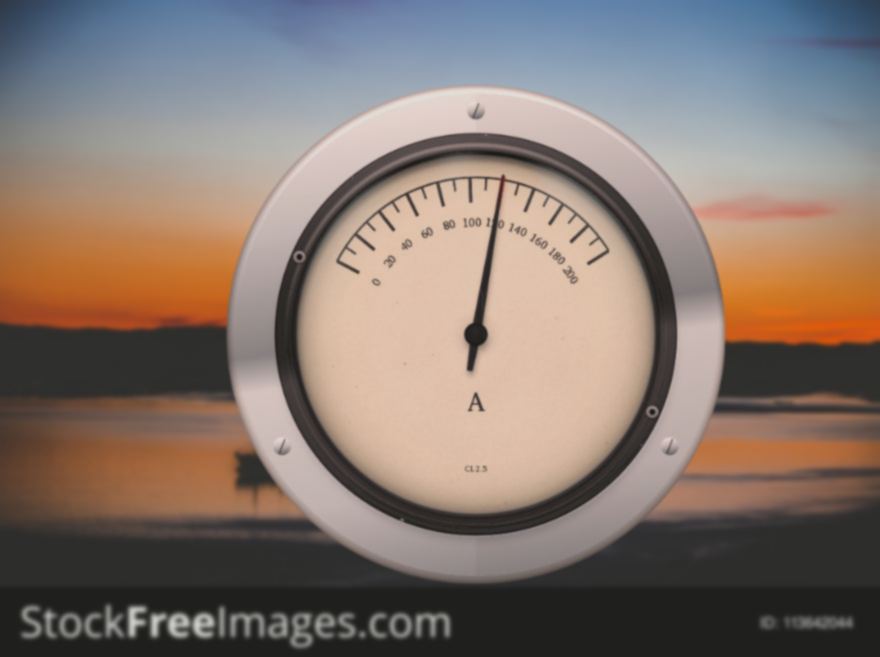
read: 120 A
